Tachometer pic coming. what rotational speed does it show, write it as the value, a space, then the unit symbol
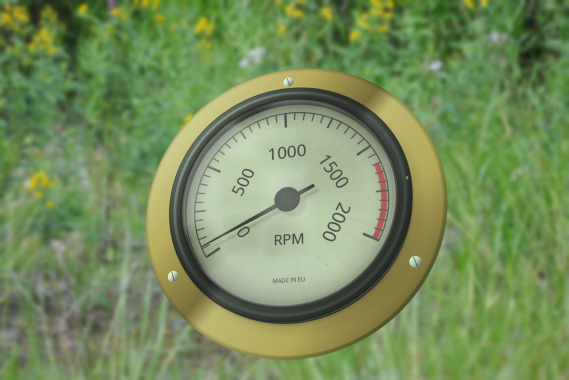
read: 50 rpm
